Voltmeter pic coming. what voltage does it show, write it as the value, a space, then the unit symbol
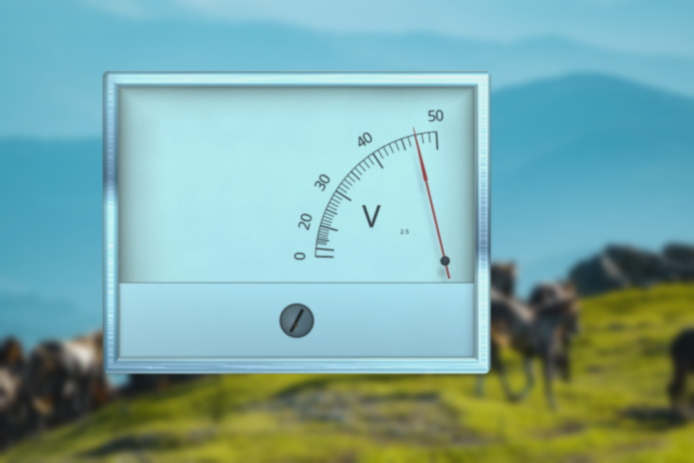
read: 47 V
